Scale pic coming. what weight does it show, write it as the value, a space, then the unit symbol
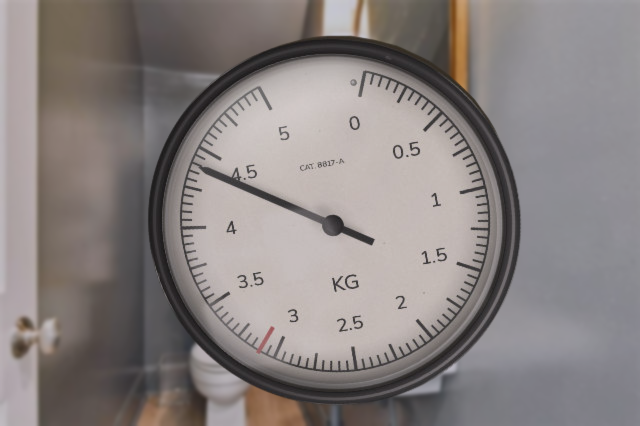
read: 4.4 kg
